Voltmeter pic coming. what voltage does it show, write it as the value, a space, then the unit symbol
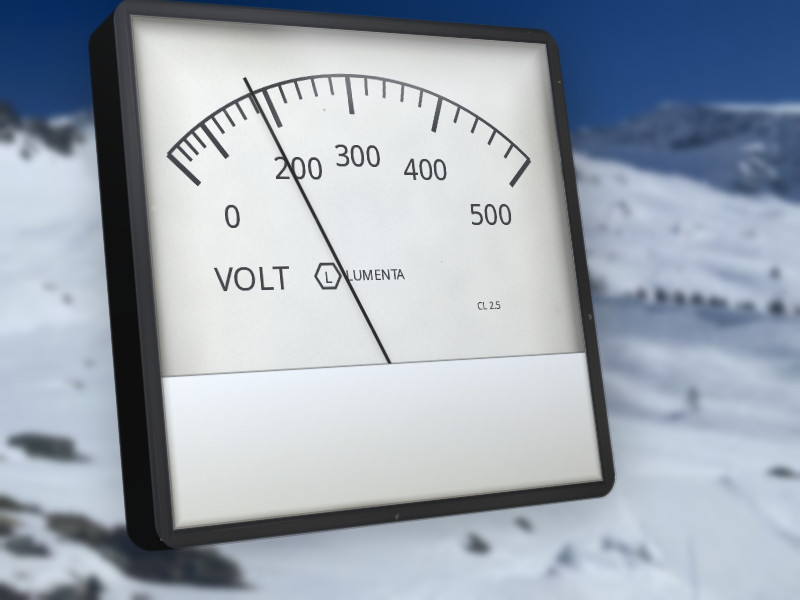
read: 180 V
